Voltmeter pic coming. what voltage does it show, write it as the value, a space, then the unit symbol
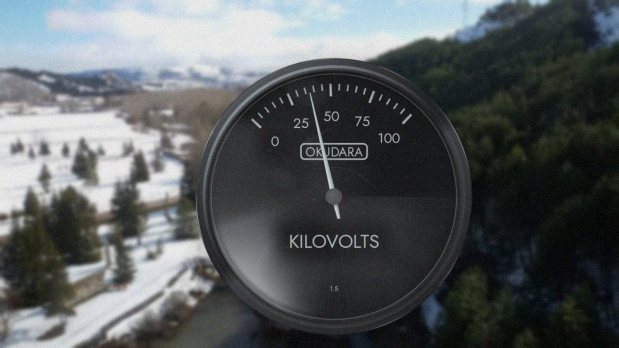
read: 37.5 kV
